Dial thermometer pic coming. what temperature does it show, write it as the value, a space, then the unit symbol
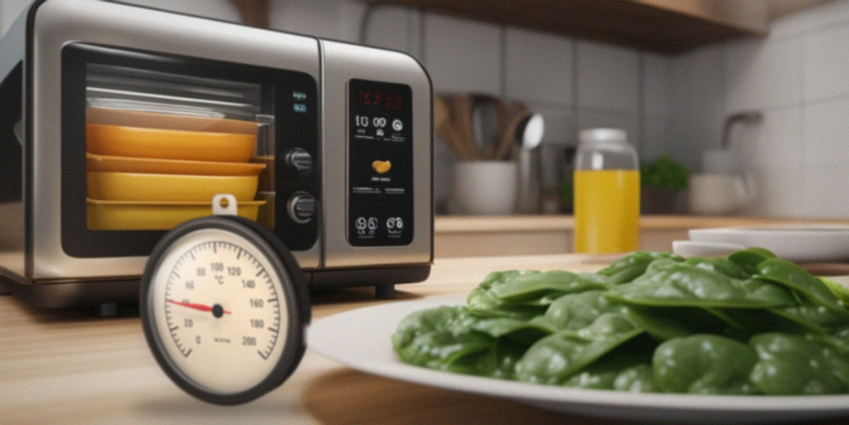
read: 40 °C
